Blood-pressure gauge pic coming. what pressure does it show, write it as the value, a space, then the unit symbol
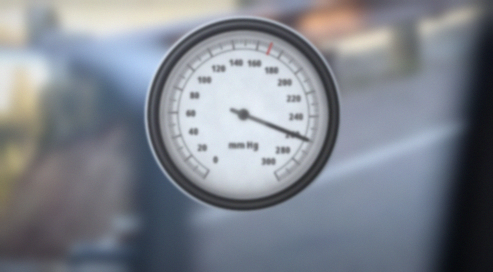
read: 260 mmHg
